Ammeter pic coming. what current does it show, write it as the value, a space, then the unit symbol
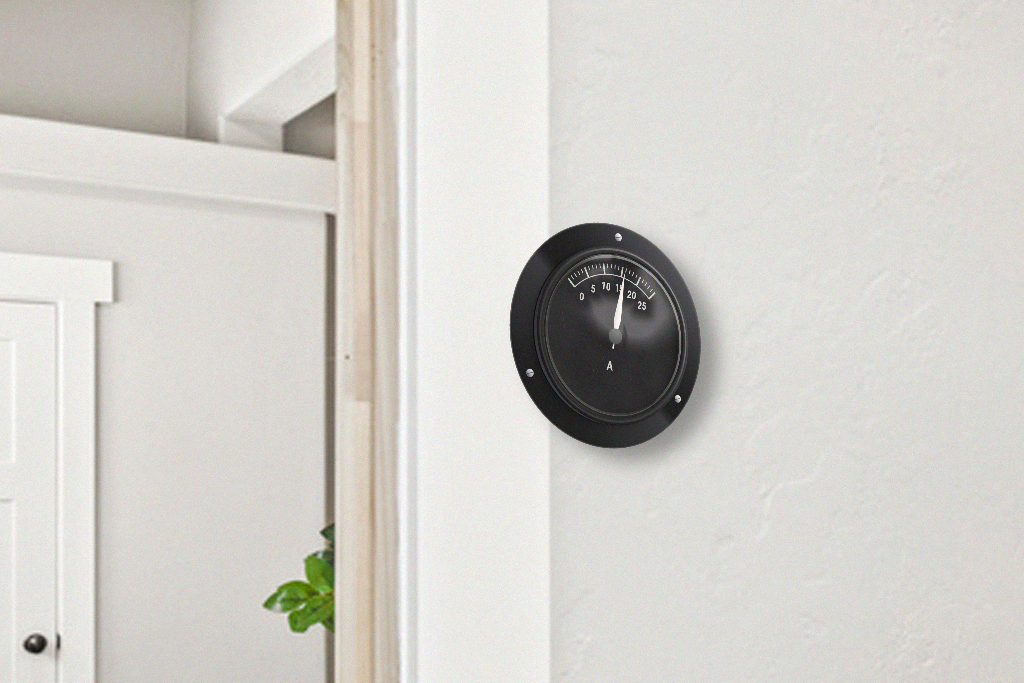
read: 15 A
